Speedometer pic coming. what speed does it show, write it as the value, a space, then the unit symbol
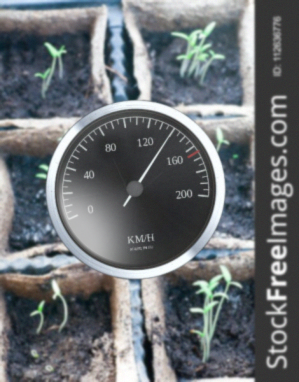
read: 140 km/h
